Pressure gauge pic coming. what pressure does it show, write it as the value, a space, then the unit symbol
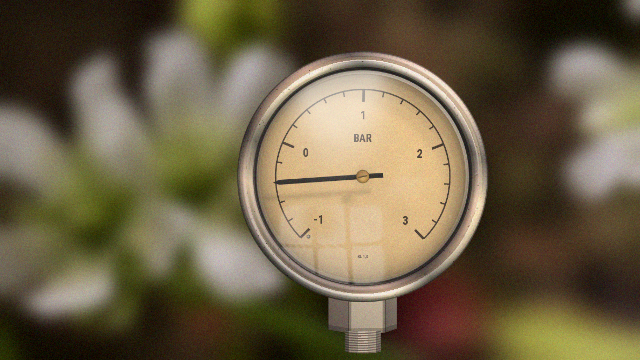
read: -0.4 bar
